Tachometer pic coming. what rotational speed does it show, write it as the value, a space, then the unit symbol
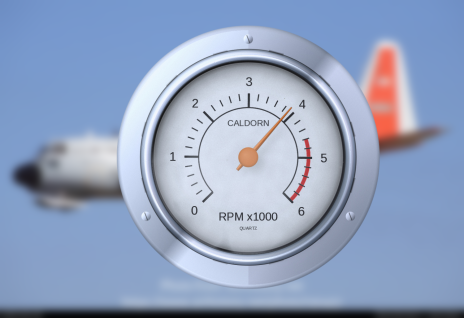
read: 3900 rpm
